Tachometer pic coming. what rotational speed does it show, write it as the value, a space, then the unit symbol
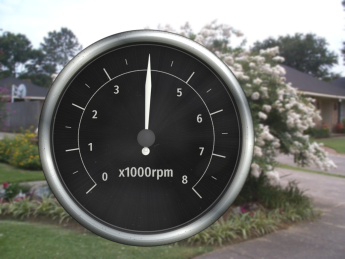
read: 4000 rpm
